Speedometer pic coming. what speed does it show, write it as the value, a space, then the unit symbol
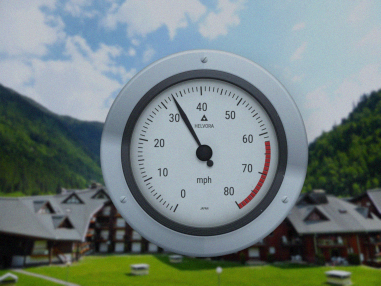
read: 33 mph
